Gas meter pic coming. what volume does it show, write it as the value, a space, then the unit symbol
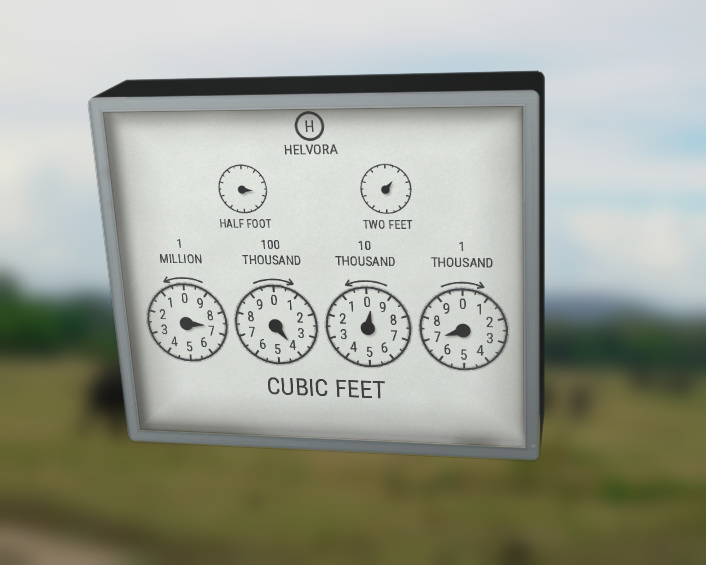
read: 739700 ft³
